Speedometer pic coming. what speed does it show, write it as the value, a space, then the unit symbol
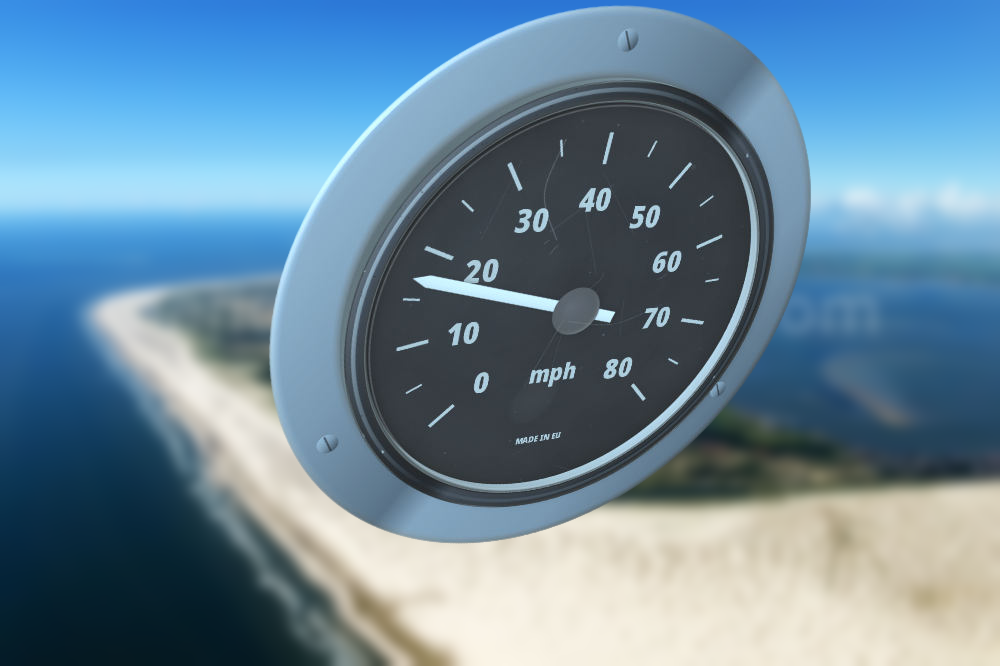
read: 17.5 mph
